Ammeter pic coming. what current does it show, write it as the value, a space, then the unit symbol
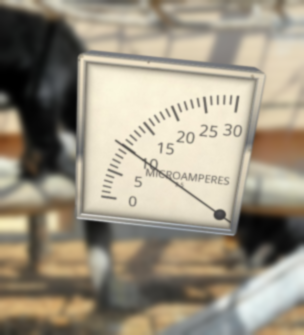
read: 10 µA
